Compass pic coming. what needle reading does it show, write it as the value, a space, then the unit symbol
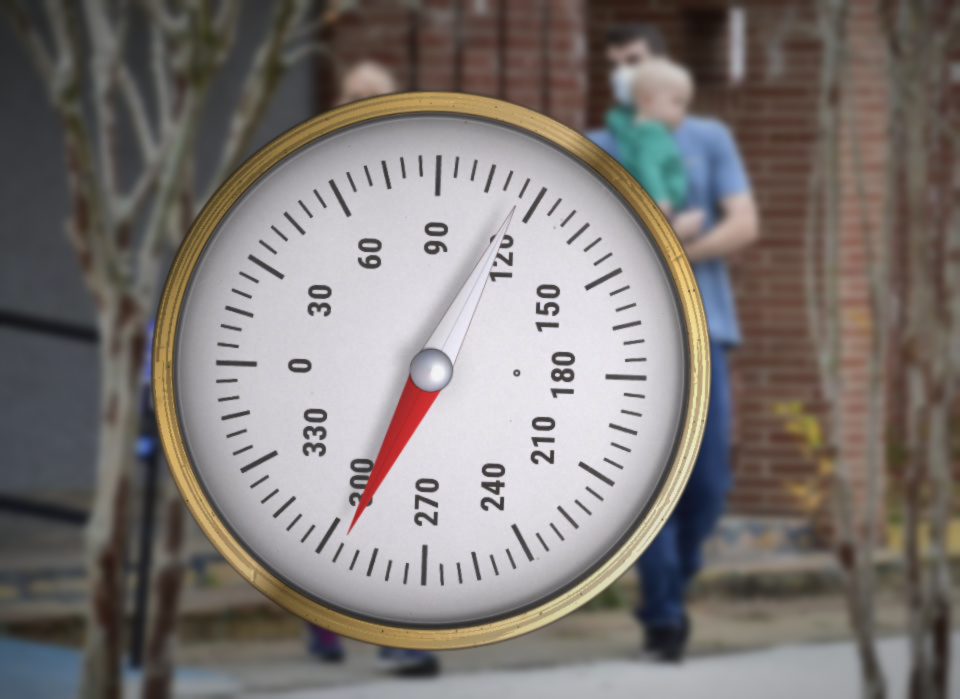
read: 295 °
